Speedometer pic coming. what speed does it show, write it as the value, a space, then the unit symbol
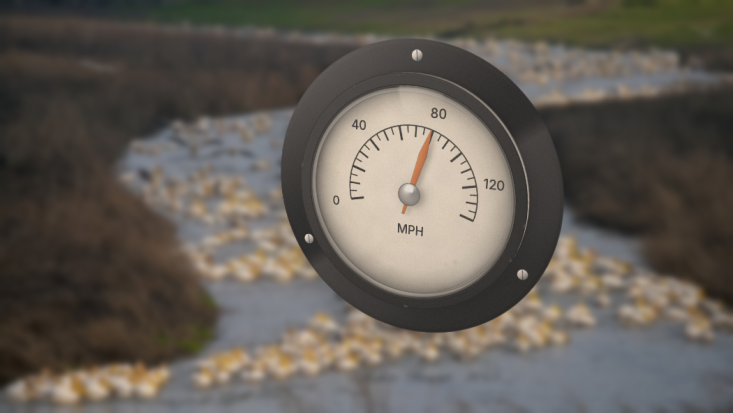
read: 80 mph
